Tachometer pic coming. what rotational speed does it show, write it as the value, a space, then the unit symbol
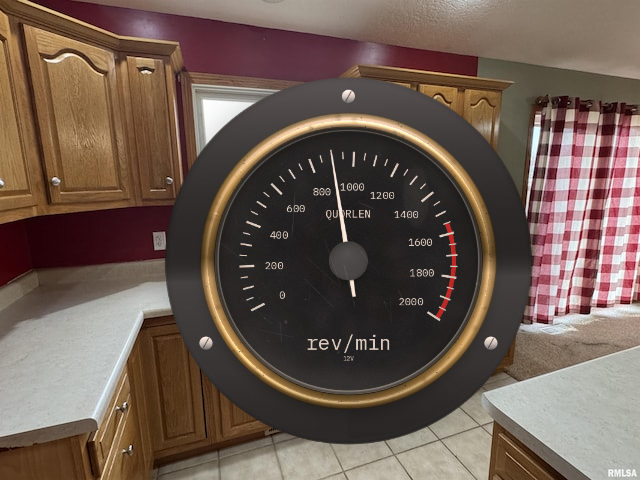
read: 900 rpm
